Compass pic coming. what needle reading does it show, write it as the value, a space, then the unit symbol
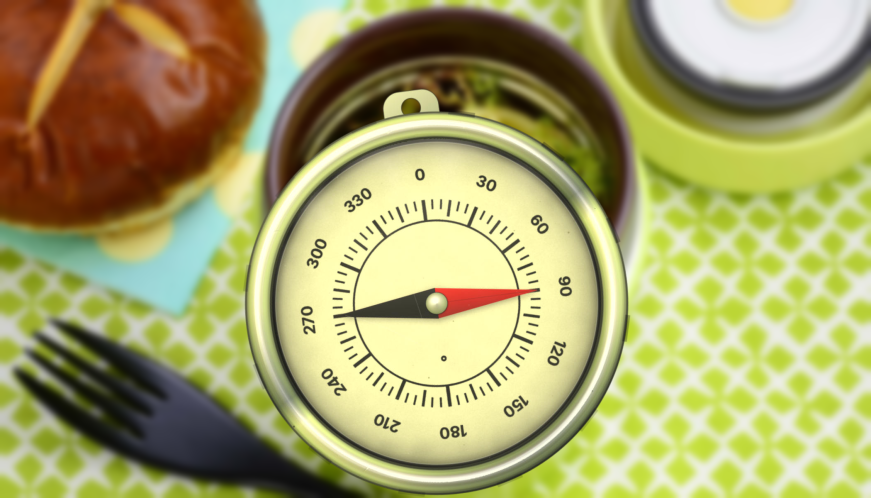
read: 90 °
